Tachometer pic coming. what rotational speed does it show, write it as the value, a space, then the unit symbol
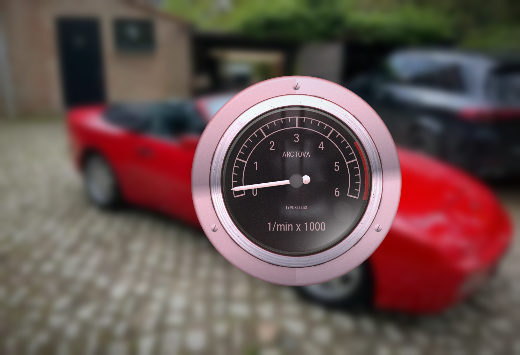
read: 200 rpm
